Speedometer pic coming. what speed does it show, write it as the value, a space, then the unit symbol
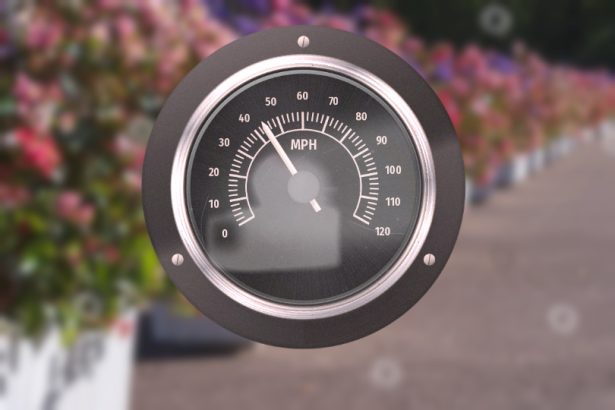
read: 44 mph
